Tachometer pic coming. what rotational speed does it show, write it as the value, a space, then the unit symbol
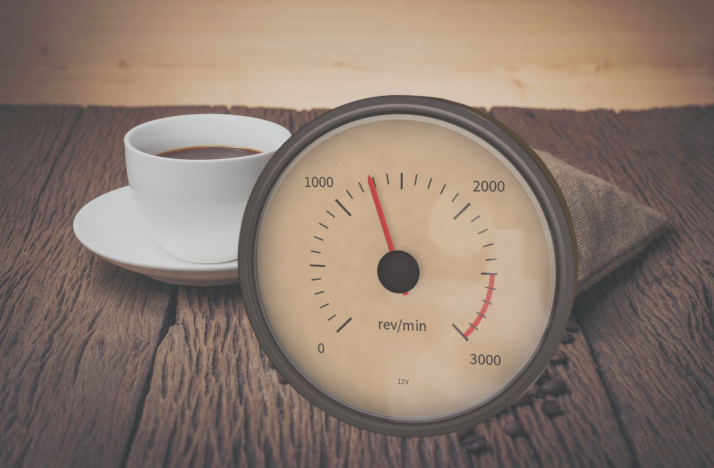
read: 1300 rpm
